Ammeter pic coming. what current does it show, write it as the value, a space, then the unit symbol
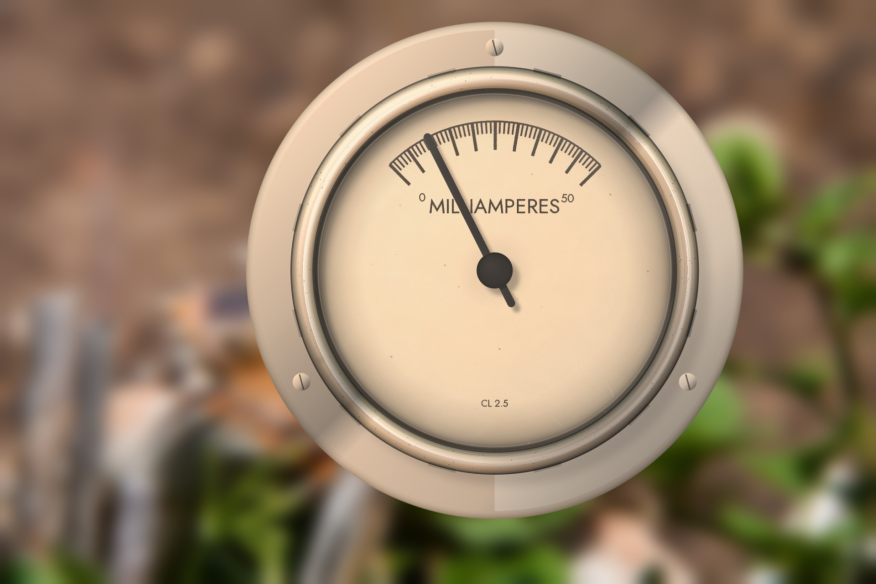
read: 10 mA
